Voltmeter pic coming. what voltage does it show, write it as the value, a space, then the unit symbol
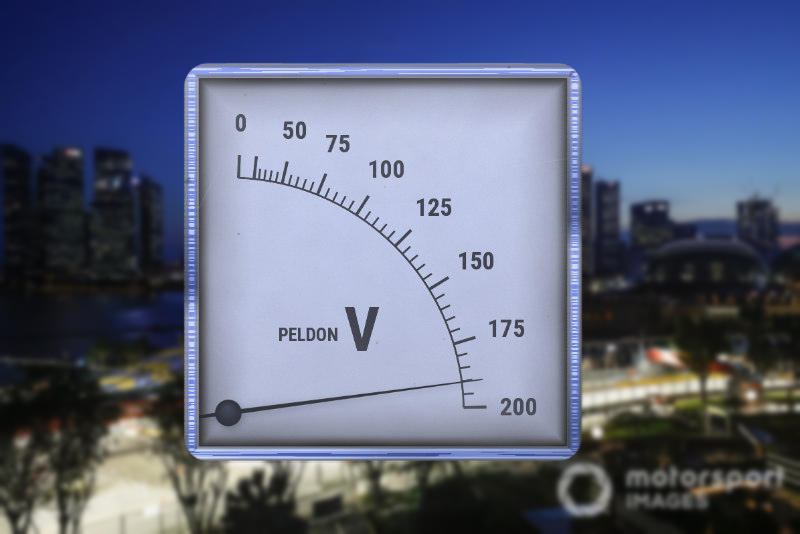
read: 190 V
